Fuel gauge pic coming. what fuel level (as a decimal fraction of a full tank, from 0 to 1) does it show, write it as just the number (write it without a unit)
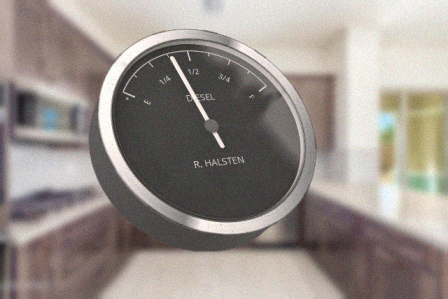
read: 0.375
